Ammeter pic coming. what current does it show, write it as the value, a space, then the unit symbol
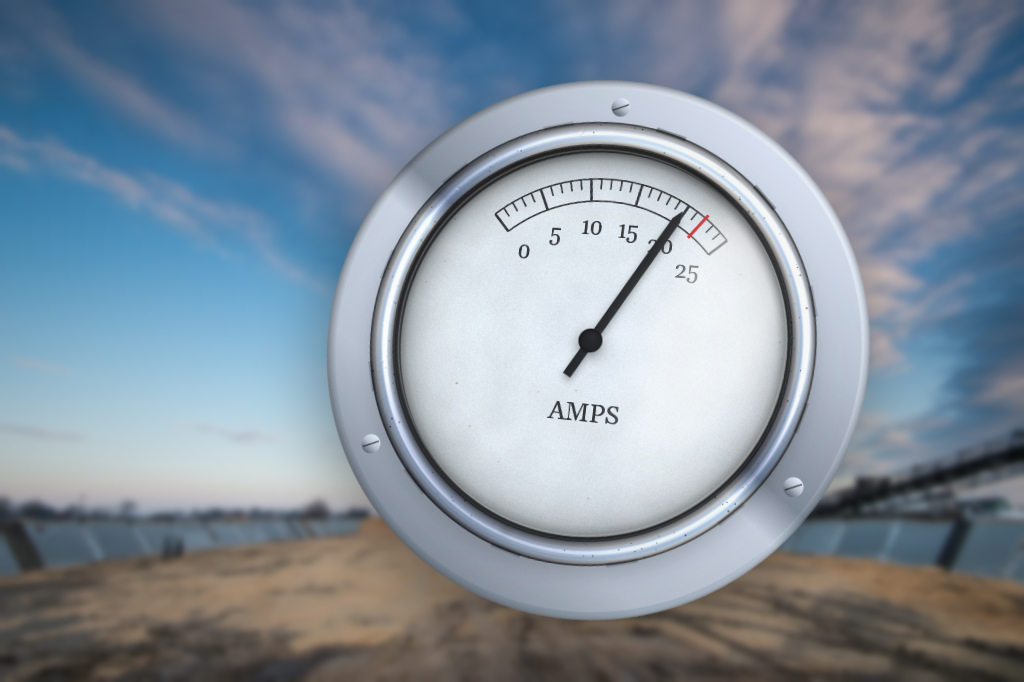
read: 20 A
